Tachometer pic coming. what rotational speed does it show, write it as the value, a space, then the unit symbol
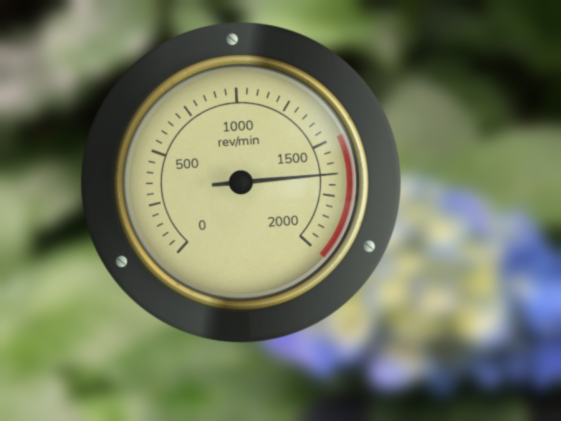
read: 1650 rpm
